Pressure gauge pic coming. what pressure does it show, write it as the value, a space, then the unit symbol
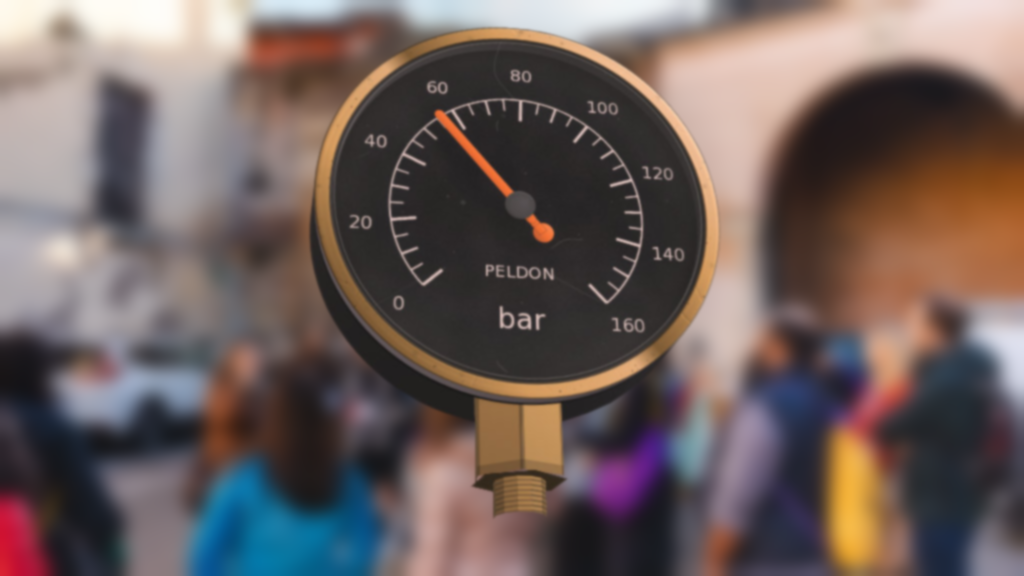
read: 55 bar
